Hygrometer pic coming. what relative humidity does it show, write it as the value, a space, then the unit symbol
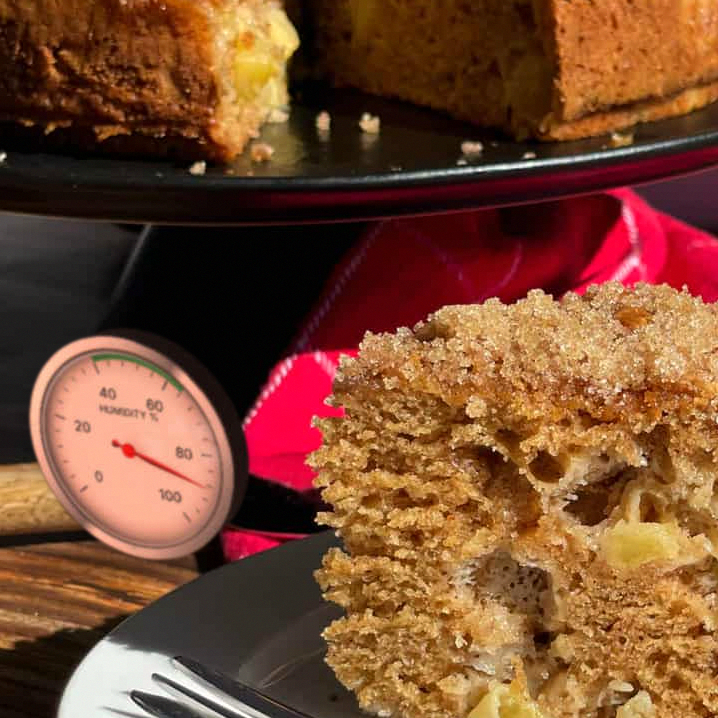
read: 88 %
